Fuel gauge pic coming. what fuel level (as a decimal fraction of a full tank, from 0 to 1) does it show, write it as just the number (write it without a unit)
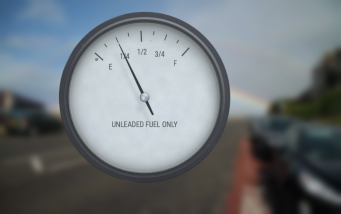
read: 0.25
